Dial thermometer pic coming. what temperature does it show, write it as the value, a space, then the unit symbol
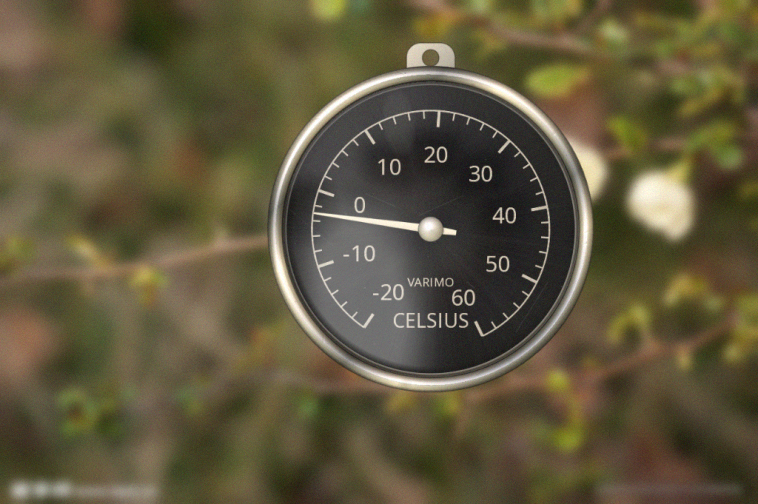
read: -3 °C
